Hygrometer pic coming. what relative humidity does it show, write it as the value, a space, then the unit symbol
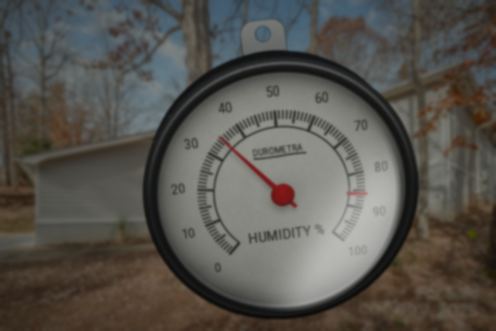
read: 35 %
